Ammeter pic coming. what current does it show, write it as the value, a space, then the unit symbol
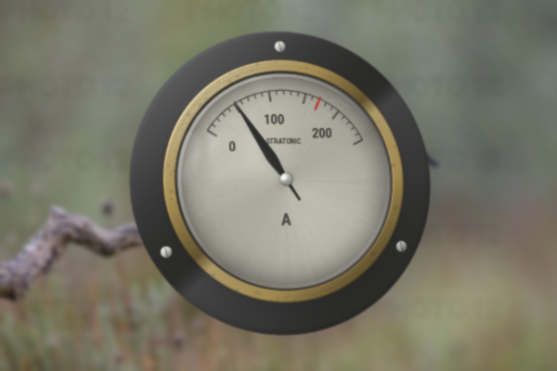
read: 50 A
